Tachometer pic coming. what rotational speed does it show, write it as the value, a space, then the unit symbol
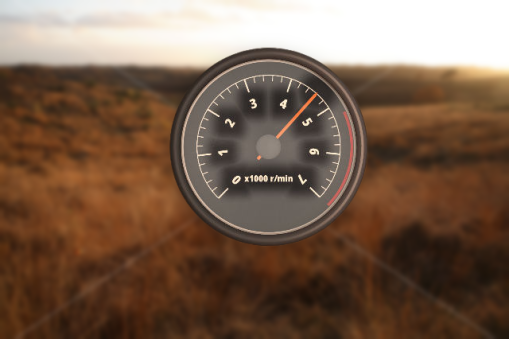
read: 4600 rpm
